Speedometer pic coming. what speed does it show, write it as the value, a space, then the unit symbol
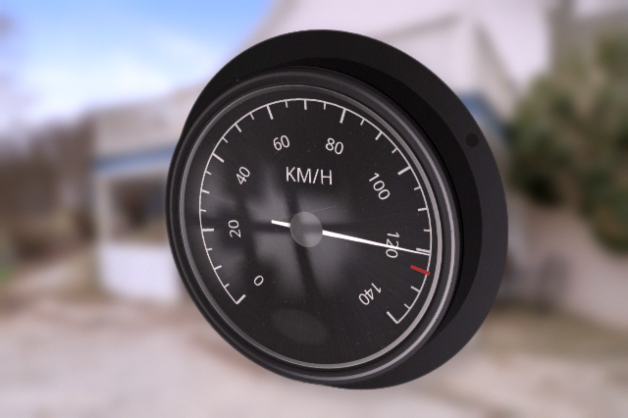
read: 120 km/h
